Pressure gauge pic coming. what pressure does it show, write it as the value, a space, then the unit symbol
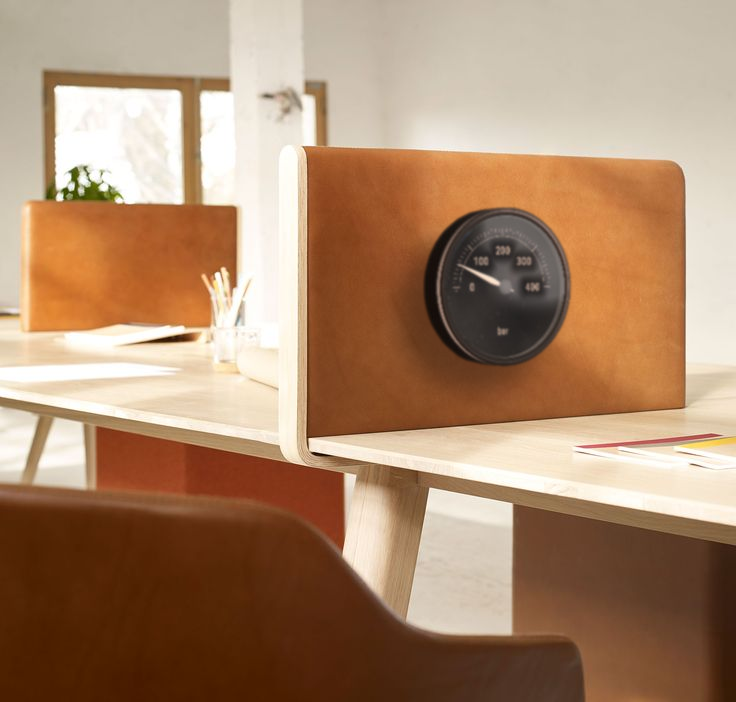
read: 50 bar
